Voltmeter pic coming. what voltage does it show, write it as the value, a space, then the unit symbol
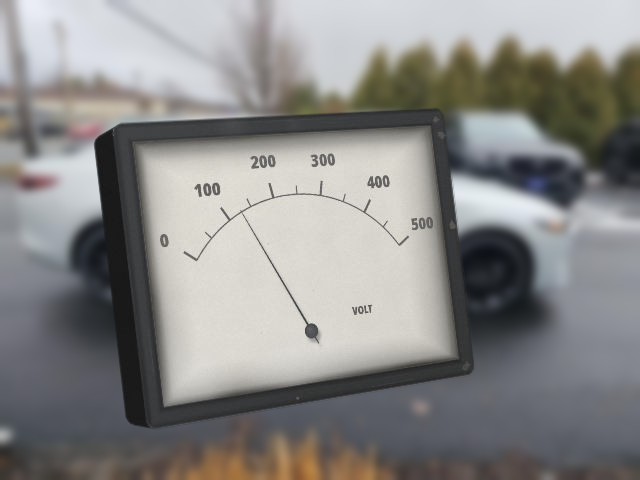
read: 125 V
